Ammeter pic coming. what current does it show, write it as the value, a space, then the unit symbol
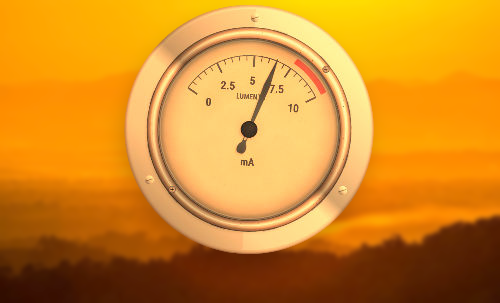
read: 6.5 mA
